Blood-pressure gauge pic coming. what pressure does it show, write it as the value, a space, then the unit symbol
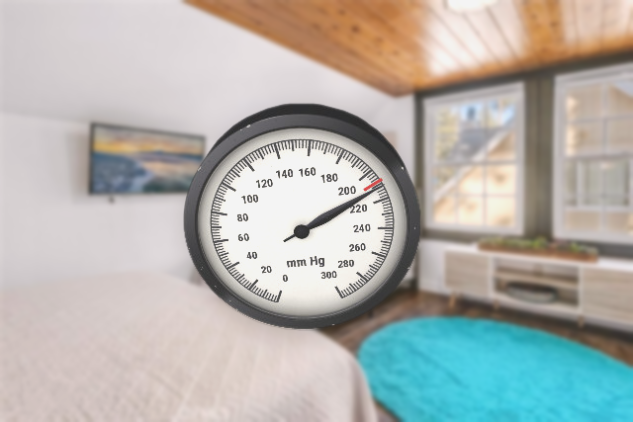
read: 210 mmHg
